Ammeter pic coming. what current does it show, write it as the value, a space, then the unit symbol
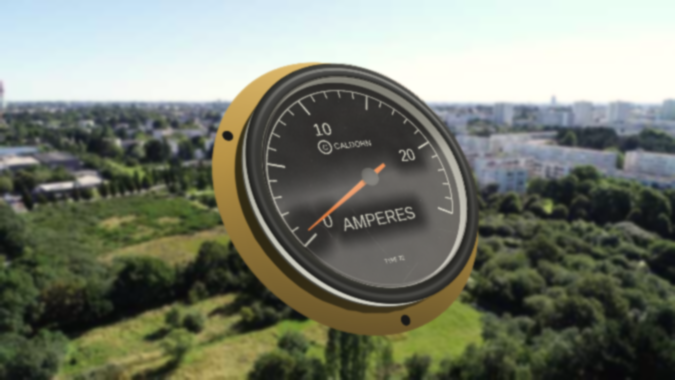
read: 0.5 A
